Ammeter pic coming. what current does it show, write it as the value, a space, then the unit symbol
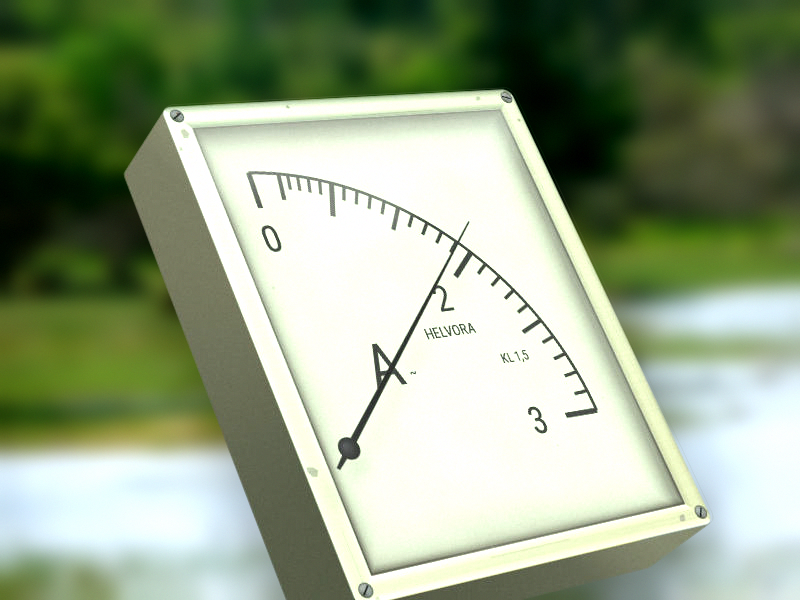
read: 1.9 A
